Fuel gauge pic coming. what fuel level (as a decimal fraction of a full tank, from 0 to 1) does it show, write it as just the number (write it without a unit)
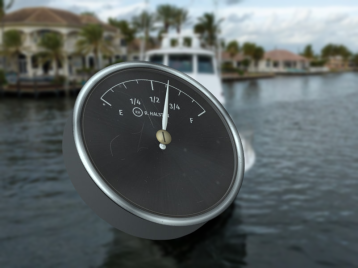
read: 0.625
